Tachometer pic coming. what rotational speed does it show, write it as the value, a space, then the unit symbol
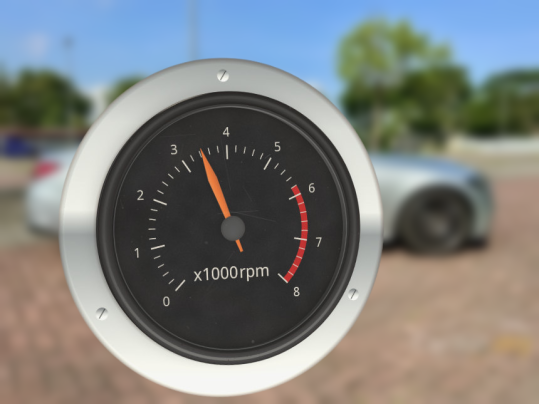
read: 3400 rpm
